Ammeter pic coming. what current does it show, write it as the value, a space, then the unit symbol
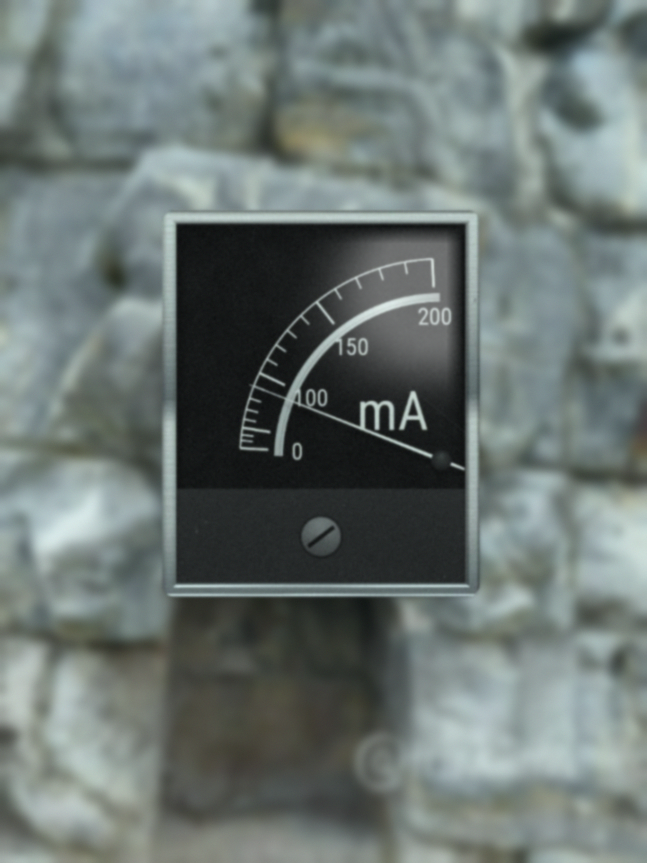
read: 90 mA
